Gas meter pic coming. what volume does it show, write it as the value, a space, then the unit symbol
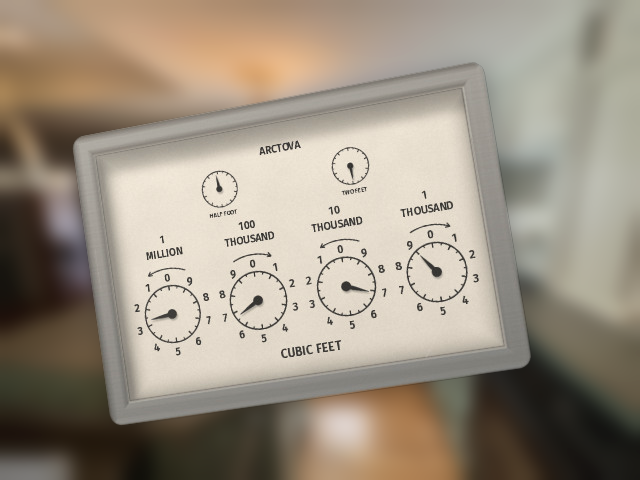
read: 266900 ft³
